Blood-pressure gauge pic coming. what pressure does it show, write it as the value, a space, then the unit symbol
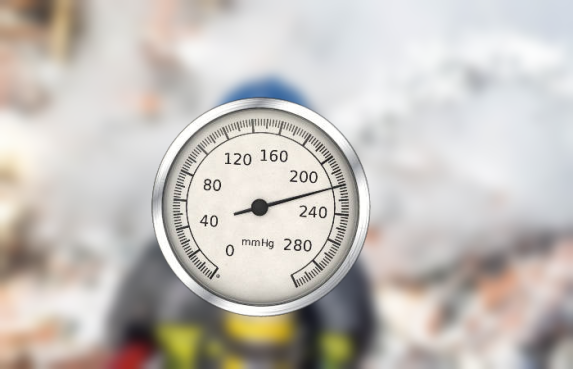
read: 220 mmHg
